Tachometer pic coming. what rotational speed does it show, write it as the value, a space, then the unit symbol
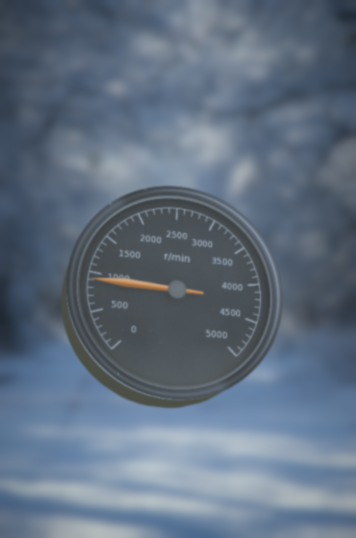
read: 900 rpm
